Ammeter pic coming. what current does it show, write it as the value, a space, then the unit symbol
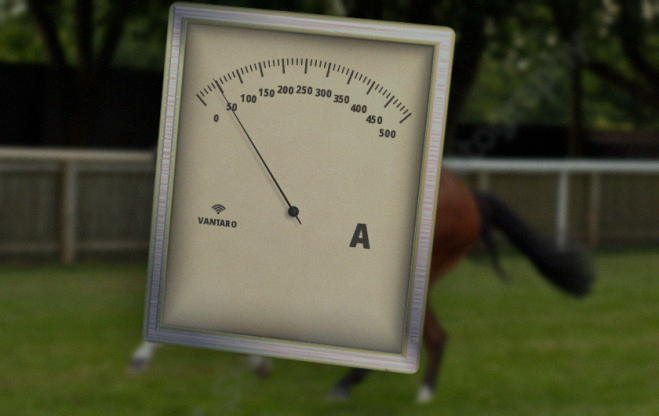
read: 50 A
